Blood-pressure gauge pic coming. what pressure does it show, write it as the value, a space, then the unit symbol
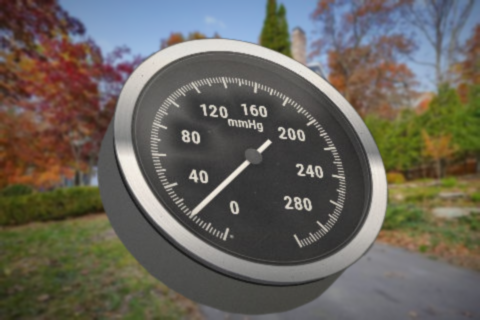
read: 20 mmHg
